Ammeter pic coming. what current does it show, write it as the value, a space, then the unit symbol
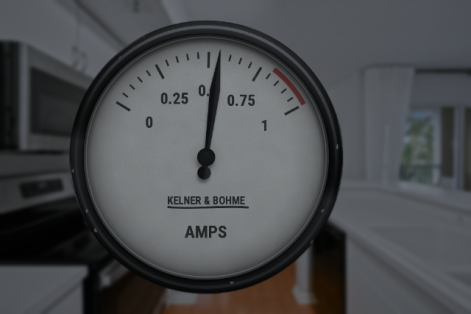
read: 0.55 A
